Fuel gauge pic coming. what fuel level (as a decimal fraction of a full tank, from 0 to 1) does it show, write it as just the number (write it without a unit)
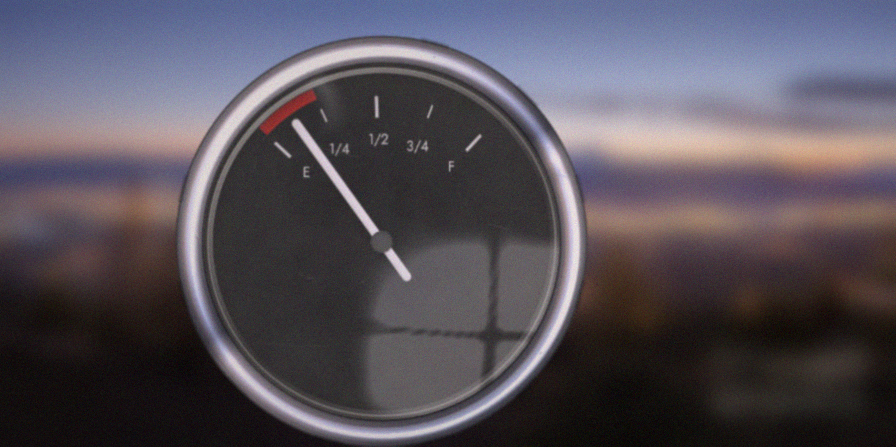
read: 0.125
